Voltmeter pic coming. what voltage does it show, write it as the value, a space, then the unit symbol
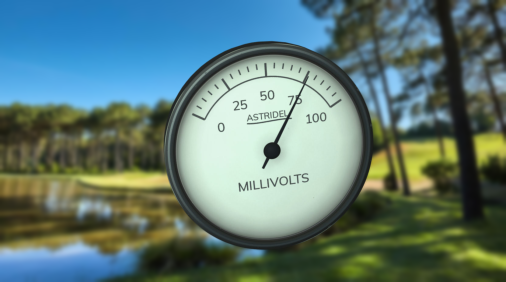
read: 75 mV
